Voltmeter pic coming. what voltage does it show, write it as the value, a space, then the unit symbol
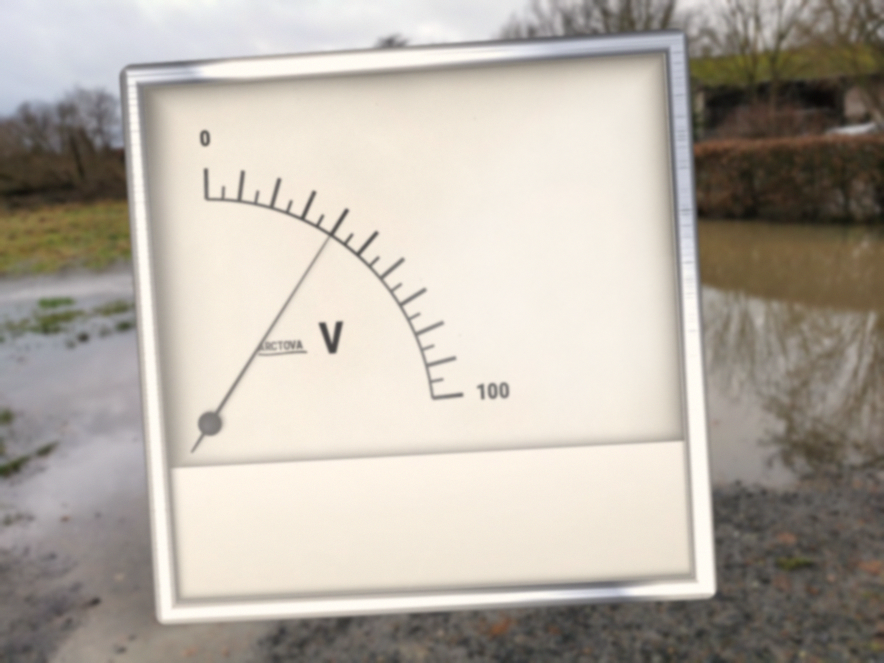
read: 40 V
